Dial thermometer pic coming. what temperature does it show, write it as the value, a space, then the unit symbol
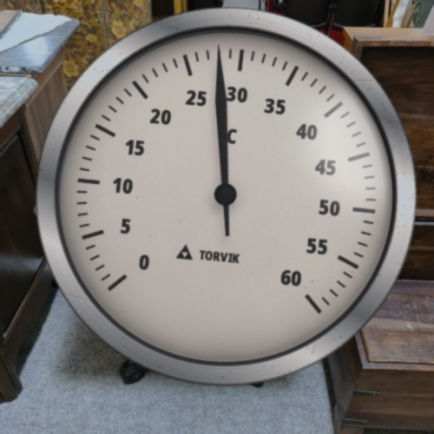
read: 28 °C
